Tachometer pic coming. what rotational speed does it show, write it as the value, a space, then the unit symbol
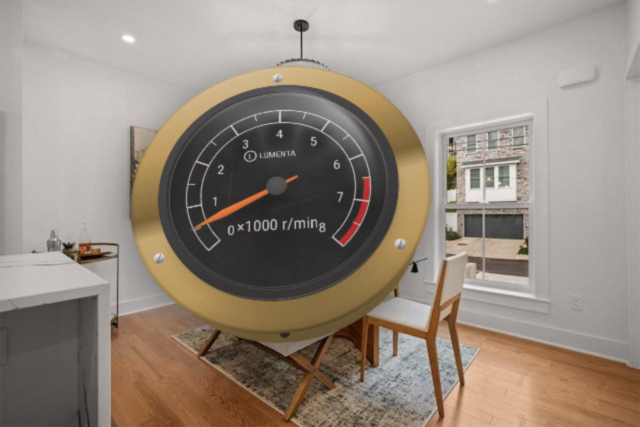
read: 500 rpm
